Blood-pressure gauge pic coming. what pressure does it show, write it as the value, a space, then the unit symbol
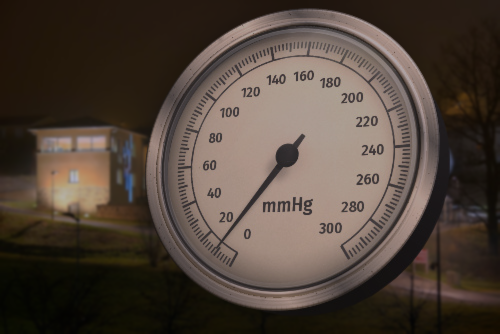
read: 10 mmHg
